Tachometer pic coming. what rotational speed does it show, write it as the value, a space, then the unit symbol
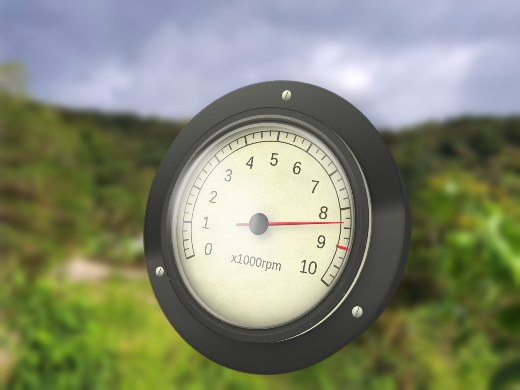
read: 8375 rpm
